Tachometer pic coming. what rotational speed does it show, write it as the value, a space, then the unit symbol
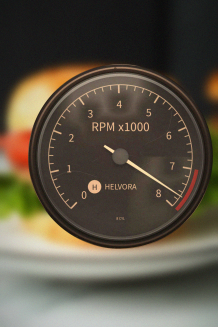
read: 7700 rpm
